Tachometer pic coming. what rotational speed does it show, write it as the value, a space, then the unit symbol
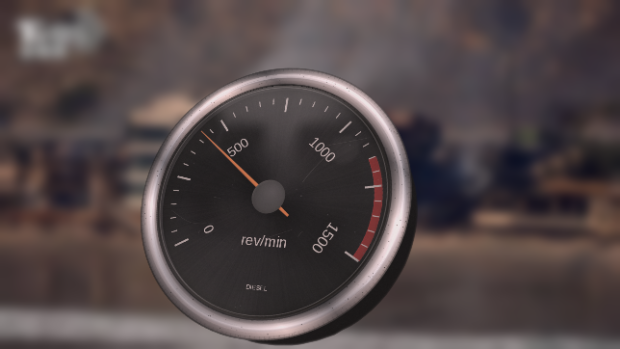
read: 425 rpm
